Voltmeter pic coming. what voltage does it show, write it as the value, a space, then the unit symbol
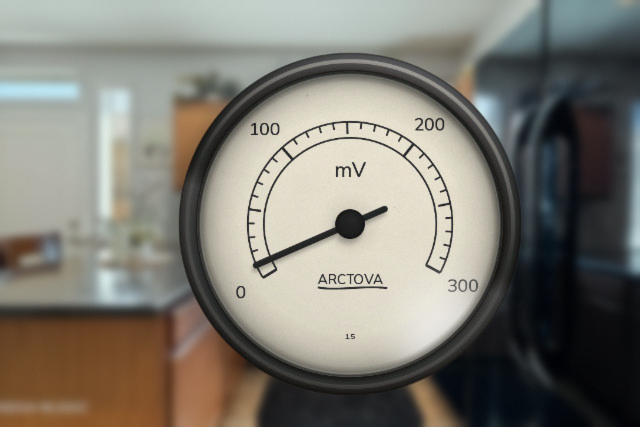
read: 10 mV
